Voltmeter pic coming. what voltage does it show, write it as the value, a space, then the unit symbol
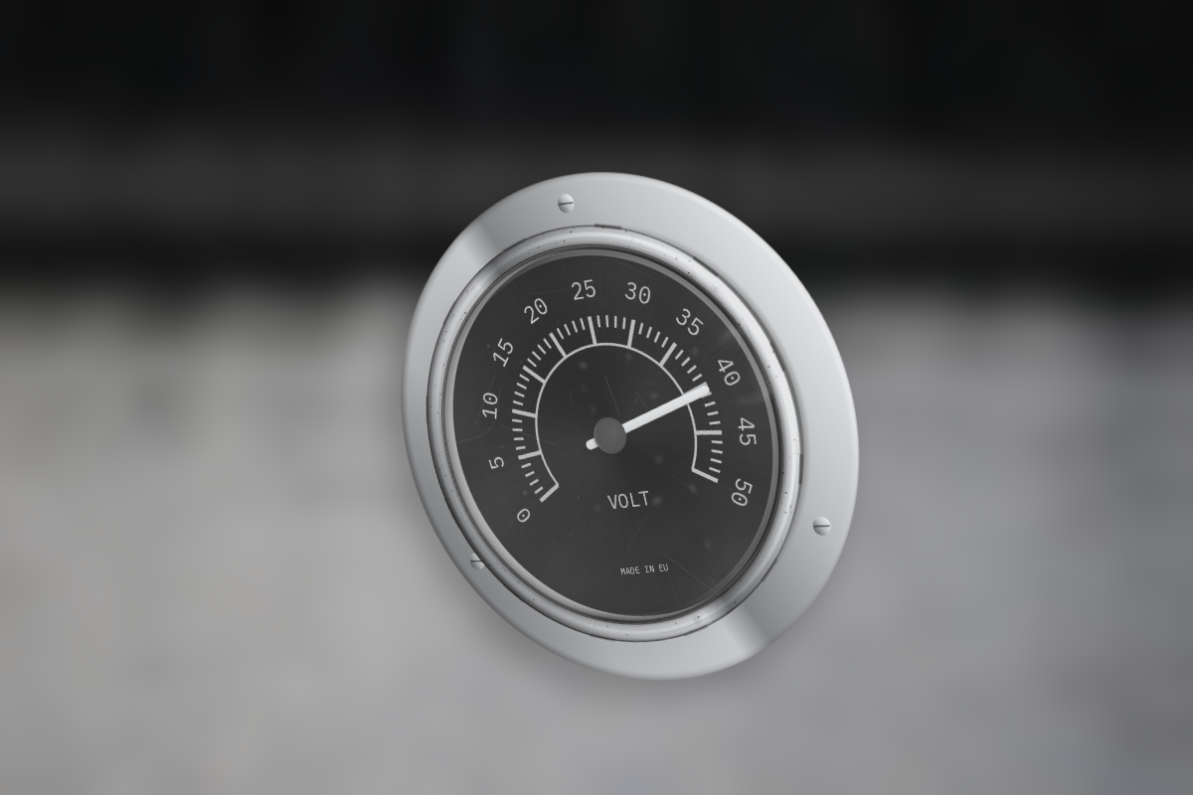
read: 40.5 V
